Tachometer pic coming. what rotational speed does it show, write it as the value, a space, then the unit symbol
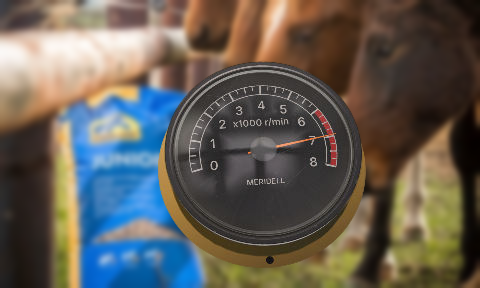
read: 7000 rpm
